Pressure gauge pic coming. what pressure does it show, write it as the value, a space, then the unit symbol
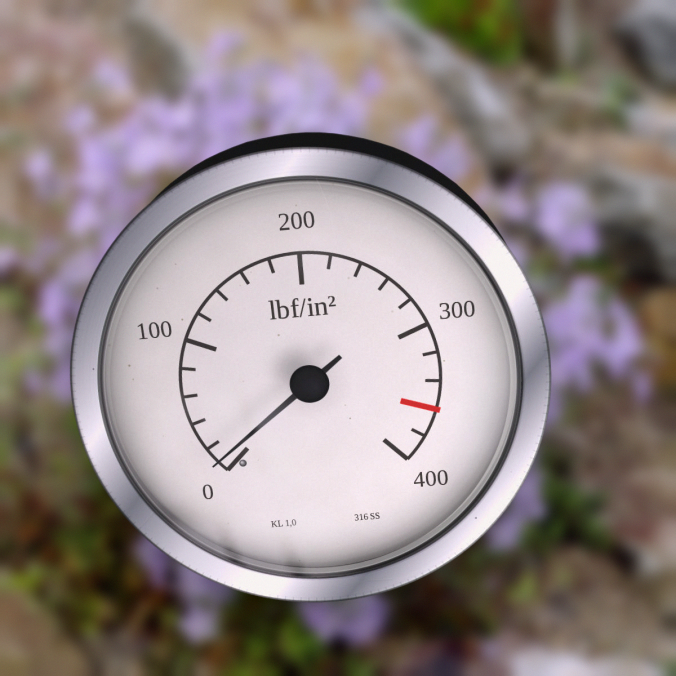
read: 10 psi
